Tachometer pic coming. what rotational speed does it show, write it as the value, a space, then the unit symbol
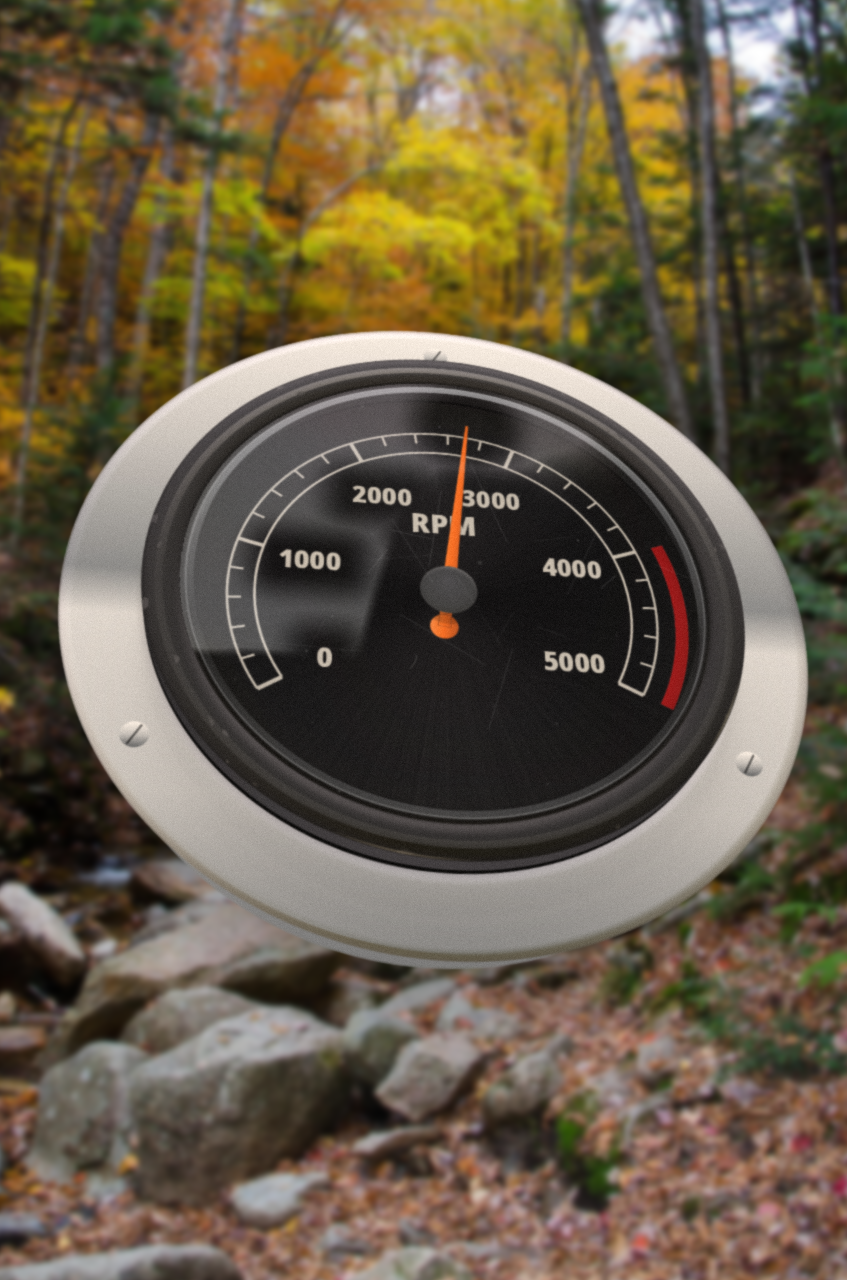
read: 2700 rpm
